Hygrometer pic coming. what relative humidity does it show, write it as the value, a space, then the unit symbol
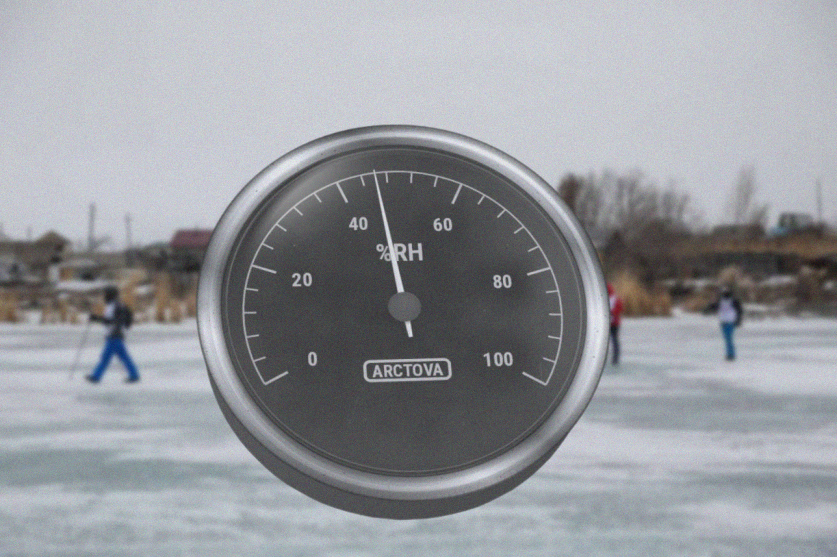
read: 46 %
